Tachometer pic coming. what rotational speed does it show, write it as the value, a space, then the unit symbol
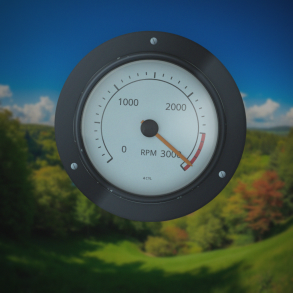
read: 2900 rpm
